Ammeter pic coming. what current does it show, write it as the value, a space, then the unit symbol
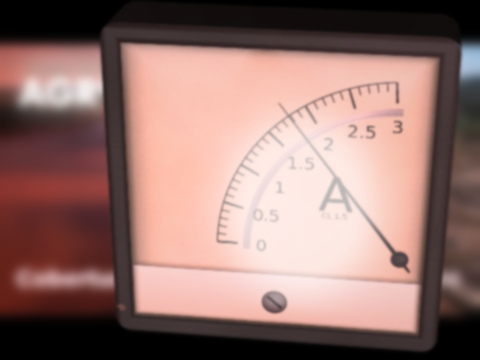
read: 1.8 A
